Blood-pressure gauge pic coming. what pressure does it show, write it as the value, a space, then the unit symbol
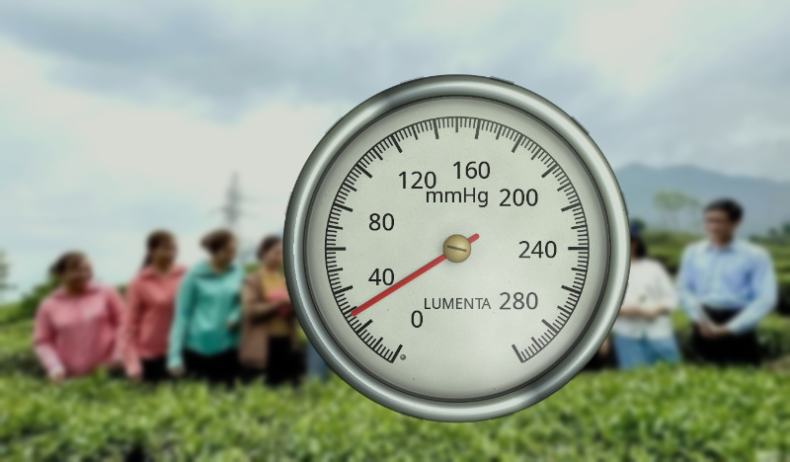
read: 28 mmHg
